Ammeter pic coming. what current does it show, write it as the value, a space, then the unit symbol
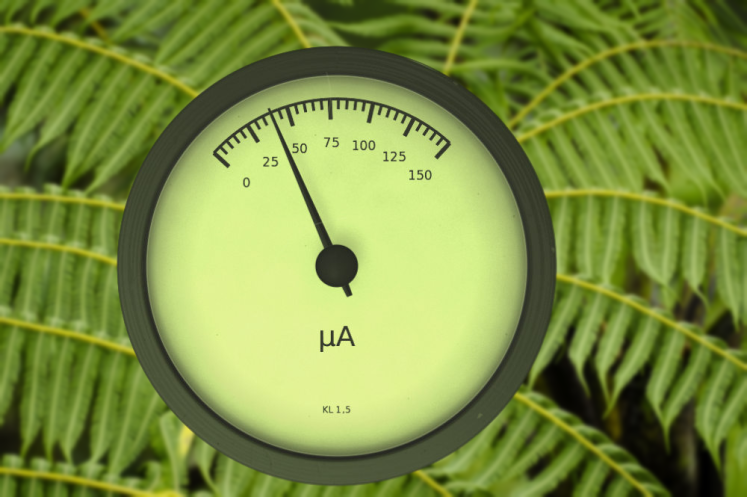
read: 40 µA
